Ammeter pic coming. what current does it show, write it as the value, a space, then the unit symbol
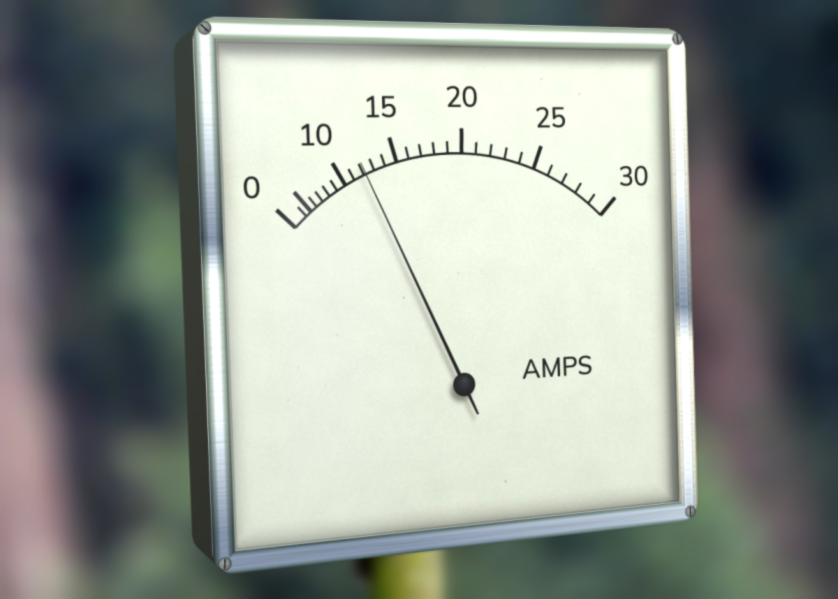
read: 12 A
